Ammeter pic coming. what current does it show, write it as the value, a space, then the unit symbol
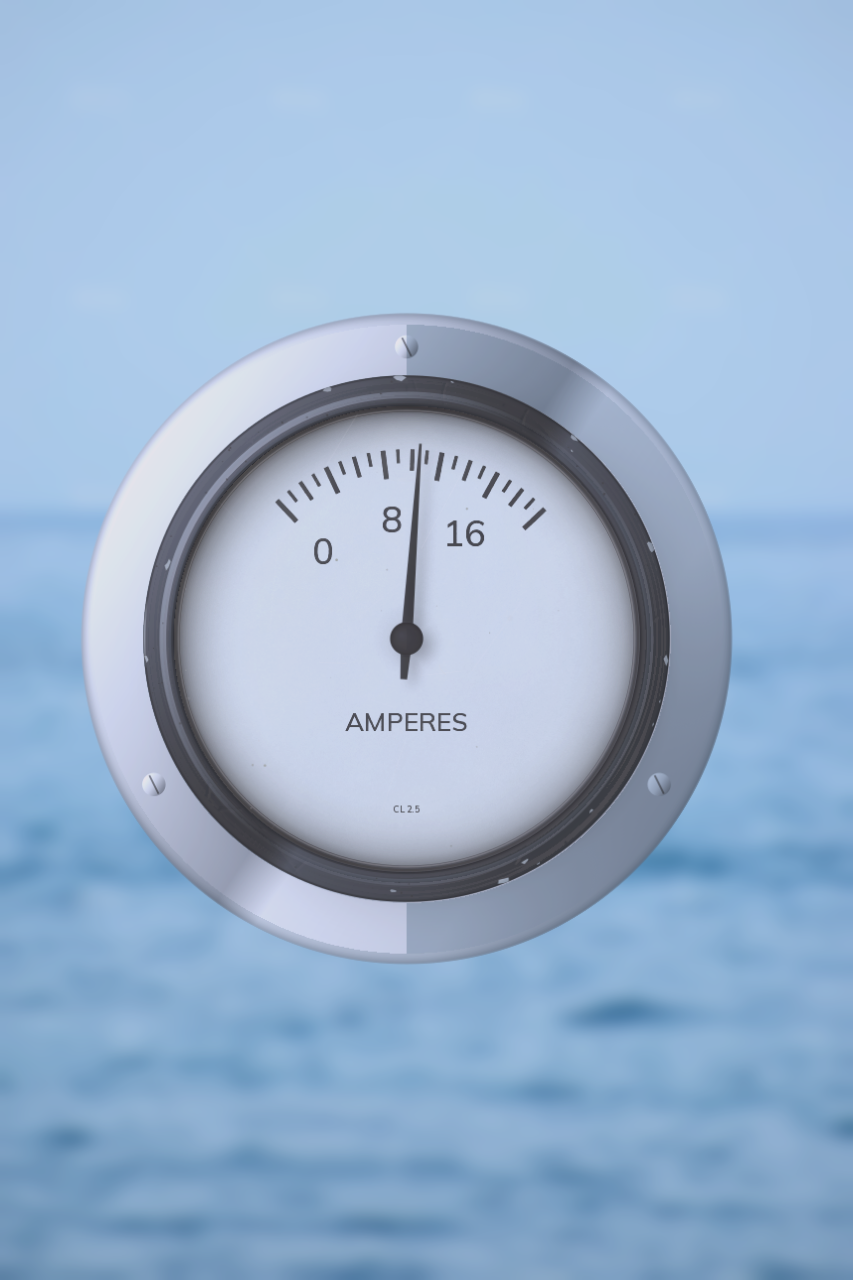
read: 10.5 A
